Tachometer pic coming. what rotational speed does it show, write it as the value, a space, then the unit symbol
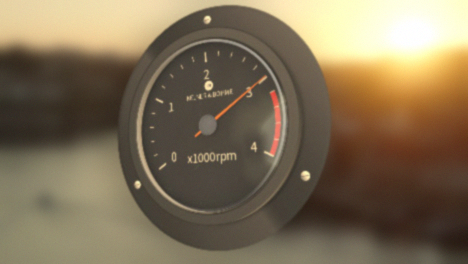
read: 3000 rpm
